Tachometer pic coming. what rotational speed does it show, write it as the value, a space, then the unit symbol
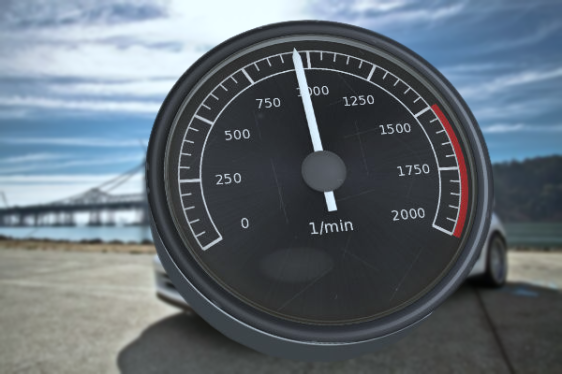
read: 950 rpm
